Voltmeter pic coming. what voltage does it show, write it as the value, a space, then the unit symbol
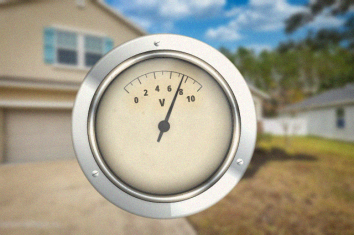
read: 7.5 V
